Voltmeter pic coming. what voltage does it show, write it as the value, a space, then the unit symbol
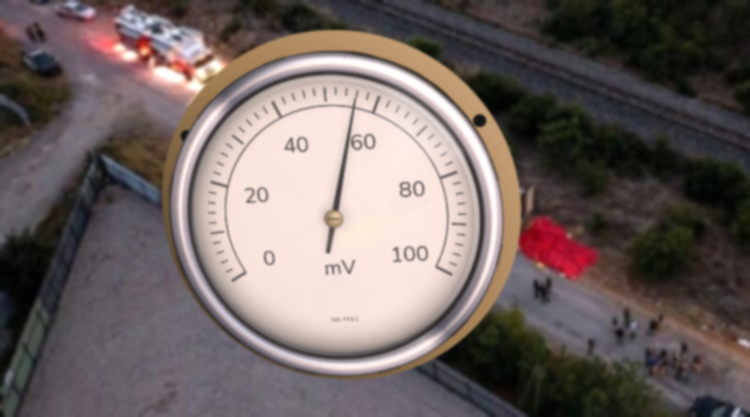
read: 56 mV
